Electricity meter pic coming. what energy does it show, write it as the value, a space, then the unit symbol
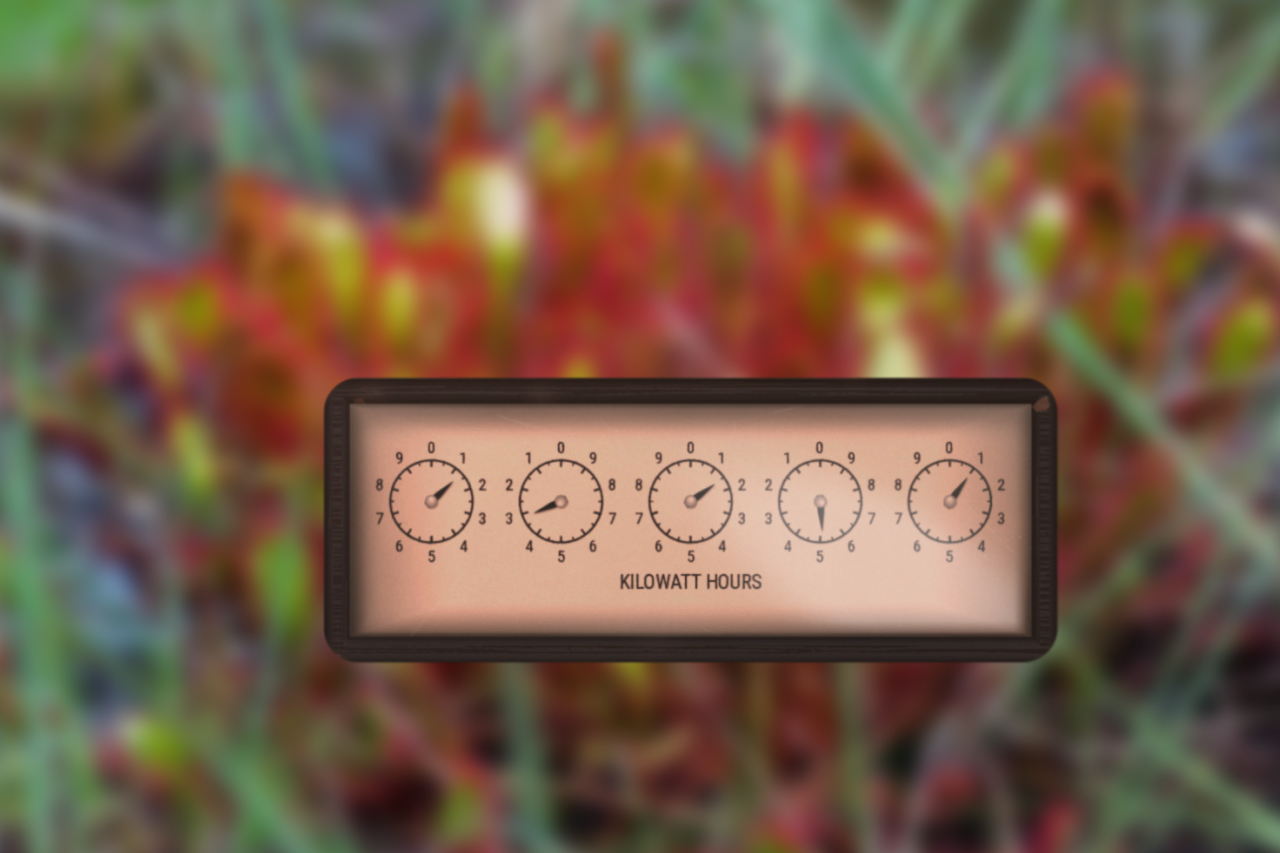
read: 13151 kWh
